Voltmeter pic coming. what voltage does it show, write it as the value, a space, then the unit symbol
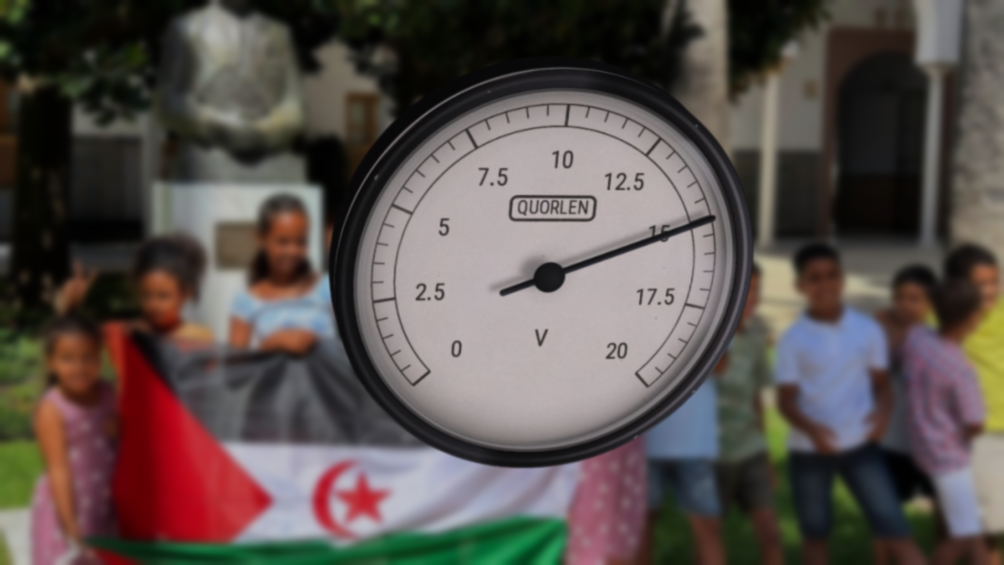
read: 15 V
